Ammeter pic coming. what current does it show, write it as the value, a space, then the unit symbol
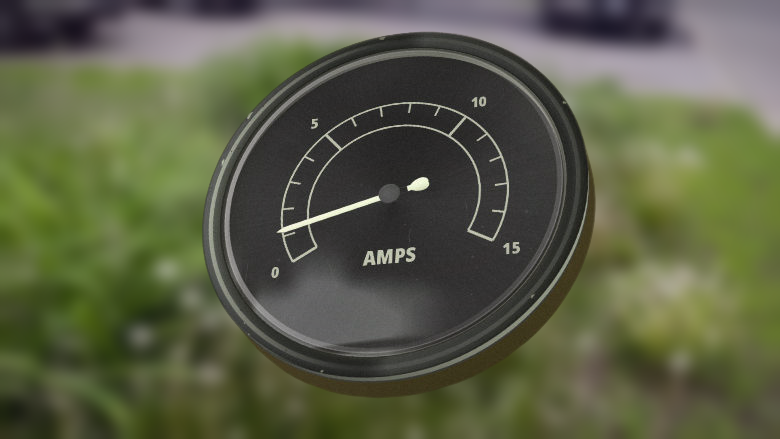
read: 1 A
